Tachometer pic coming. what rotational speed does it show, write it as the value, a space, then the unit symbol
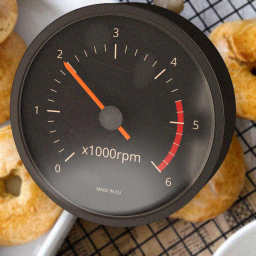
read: 2000 rpm
